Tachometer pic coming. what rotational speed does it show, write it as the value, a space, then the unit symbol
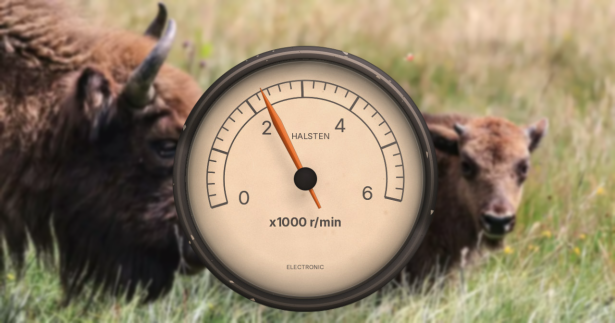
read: 2300 rpm
